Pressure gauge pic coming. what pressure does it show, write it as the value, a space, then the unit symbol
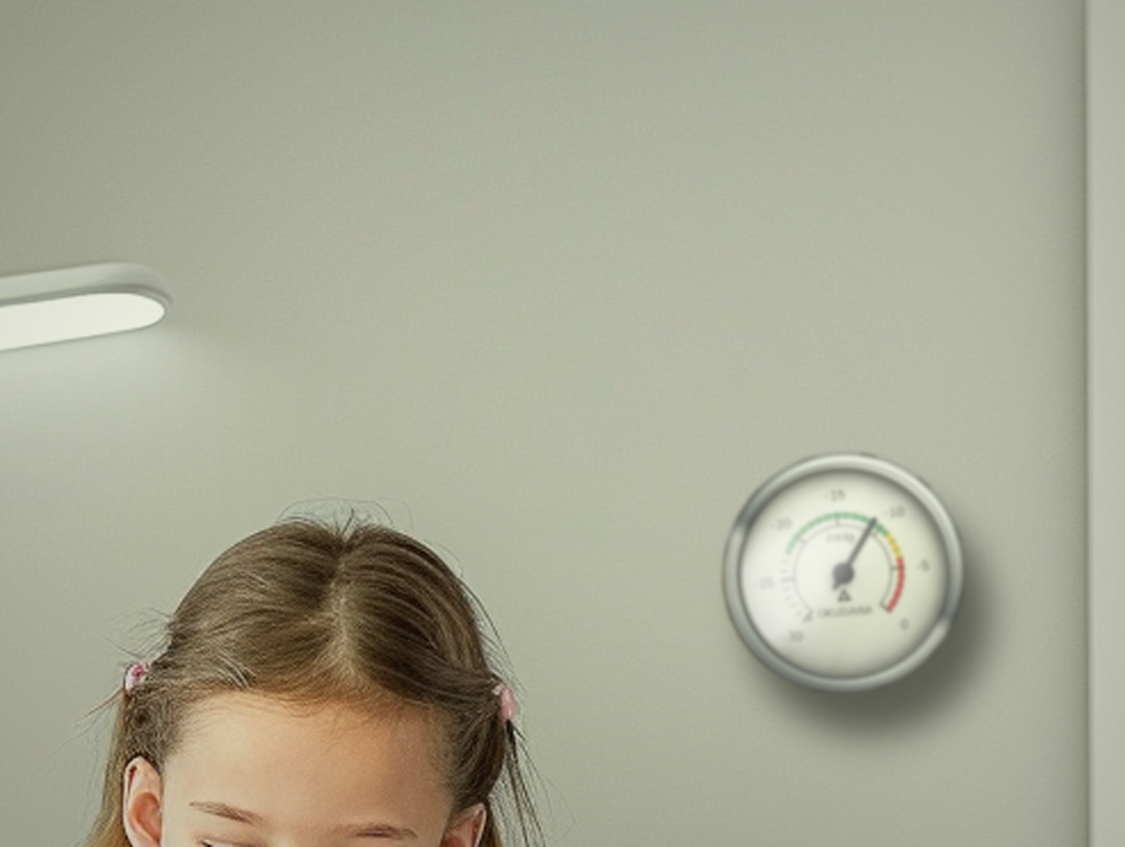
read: -11 inHg
